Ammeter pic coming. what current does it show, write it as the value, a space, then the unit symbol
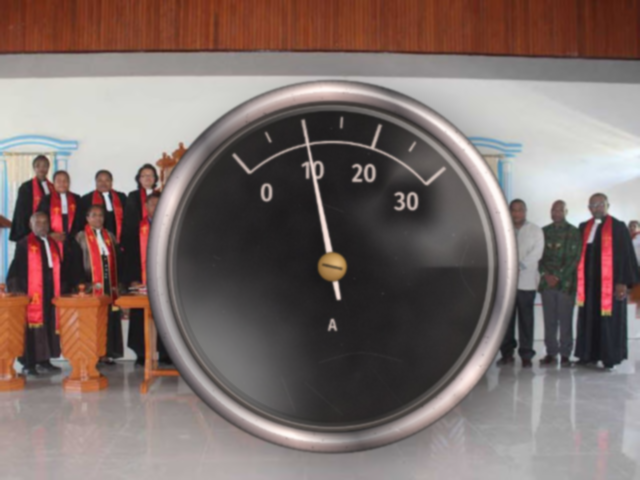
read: 10 A
